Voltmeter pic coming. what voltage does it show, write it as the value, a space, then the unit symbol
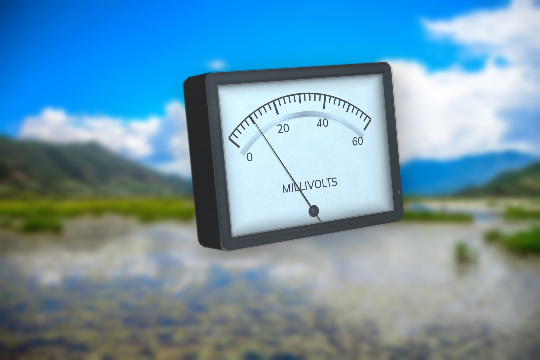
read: 10 mV
